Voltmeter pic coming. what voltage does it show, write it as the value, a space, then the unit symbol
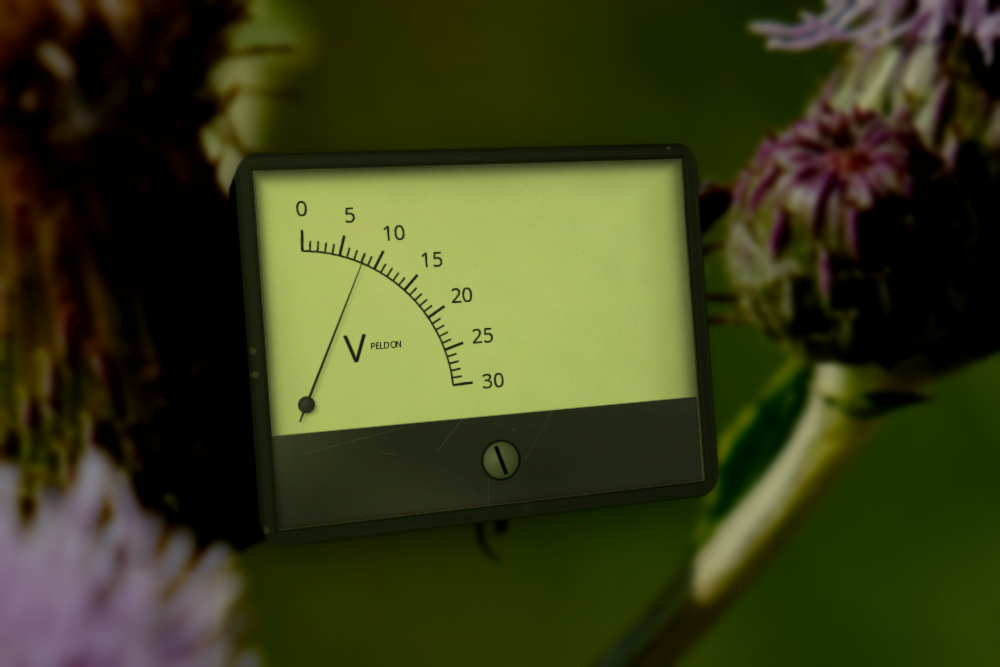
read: 8 V
